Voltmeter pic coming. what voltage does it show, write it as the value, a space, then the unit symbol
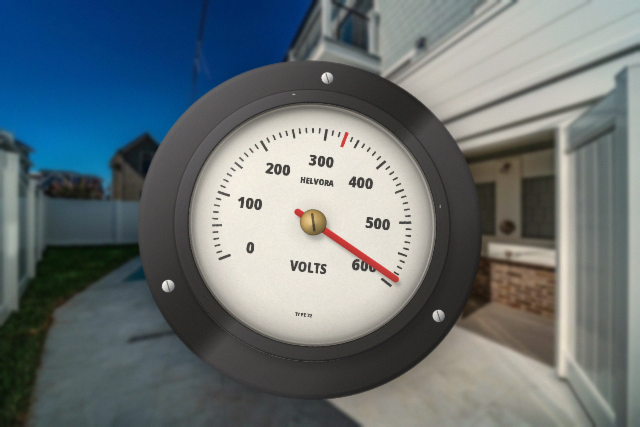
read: 590 V
